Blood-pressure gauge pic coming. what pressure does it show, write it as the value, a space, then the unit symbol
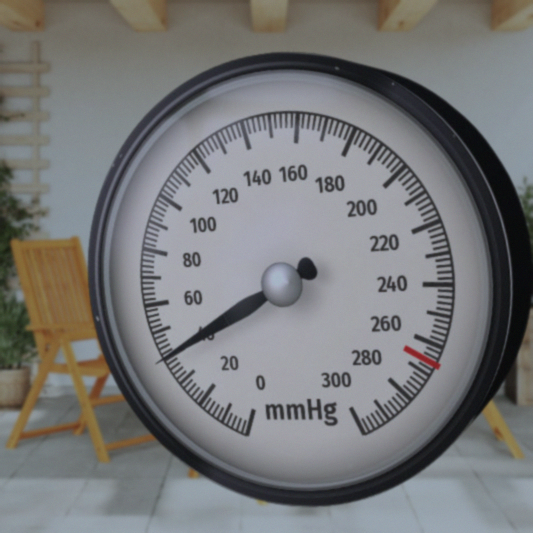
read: 40 mmHg
